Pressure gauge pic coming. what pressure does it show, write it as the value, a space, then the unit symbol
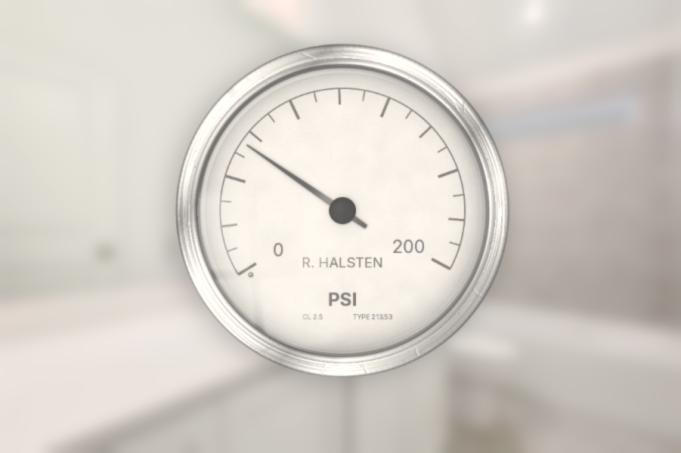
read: 55 psi
